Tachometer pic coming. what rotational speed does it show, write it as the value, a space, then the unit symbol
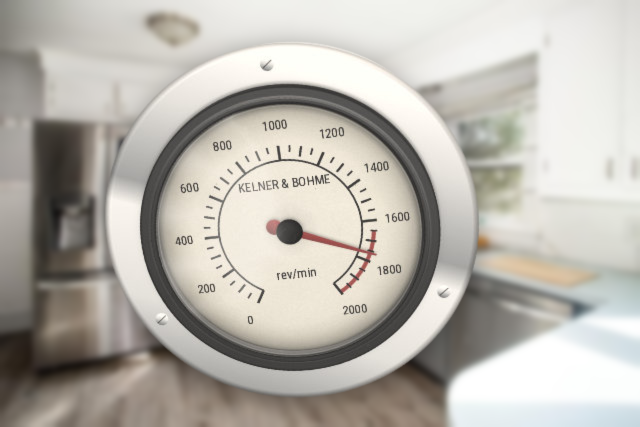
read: 1750 rpm
